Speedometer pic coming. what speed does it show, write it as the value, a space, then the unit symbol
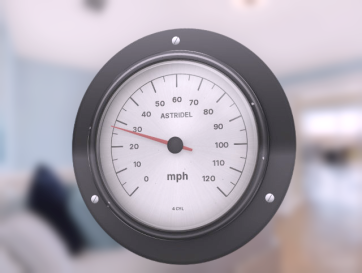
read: 27.5 mph
